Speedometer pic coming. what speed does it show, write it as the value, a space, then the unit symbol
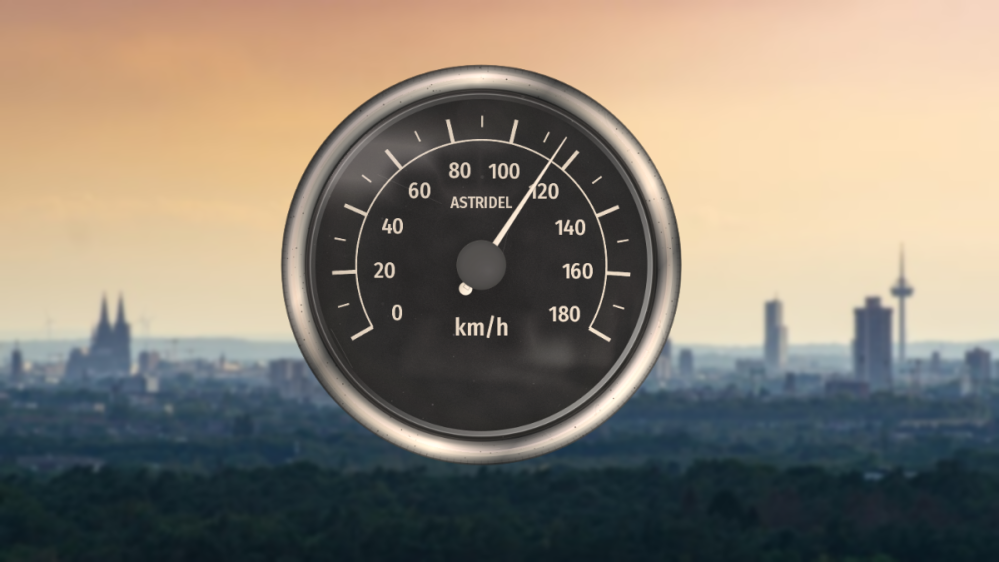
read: 115 km/h
